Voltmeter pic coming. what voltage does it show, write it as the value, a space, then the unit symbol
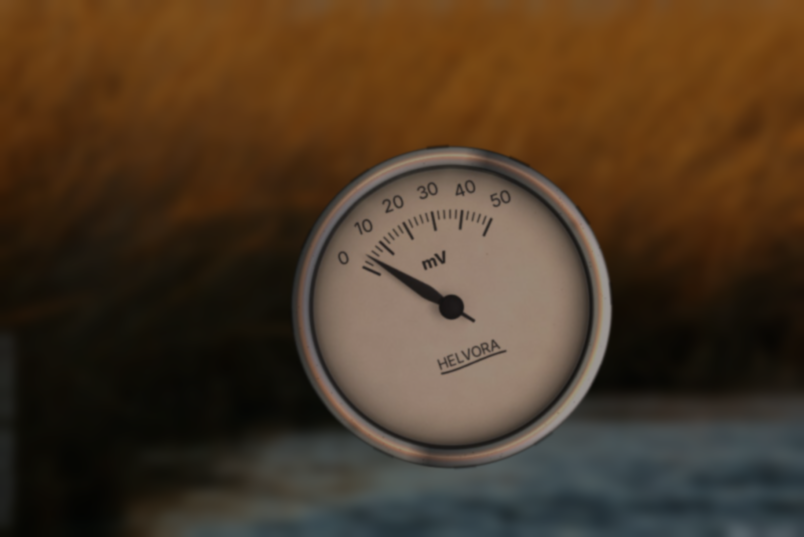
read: 4 mV
